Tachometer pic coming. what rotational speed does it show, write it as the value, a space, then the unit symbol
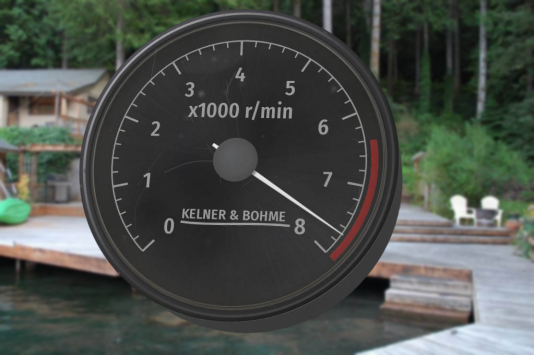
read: 7700 rpm
